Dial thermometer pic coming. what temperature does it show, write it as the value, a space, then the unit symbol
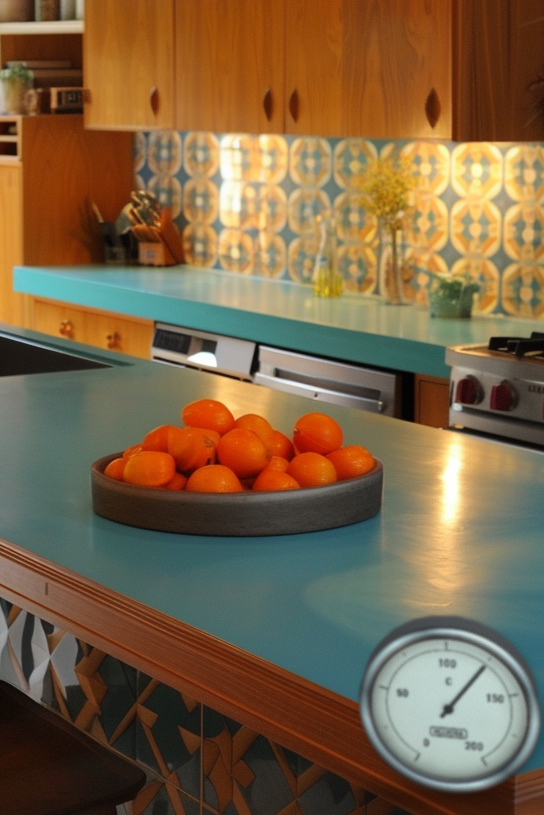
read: 125 °C
